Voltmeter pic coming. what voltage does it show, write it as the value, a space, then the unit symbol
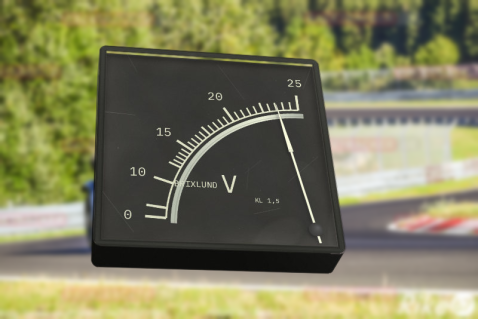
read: 23.5 V
